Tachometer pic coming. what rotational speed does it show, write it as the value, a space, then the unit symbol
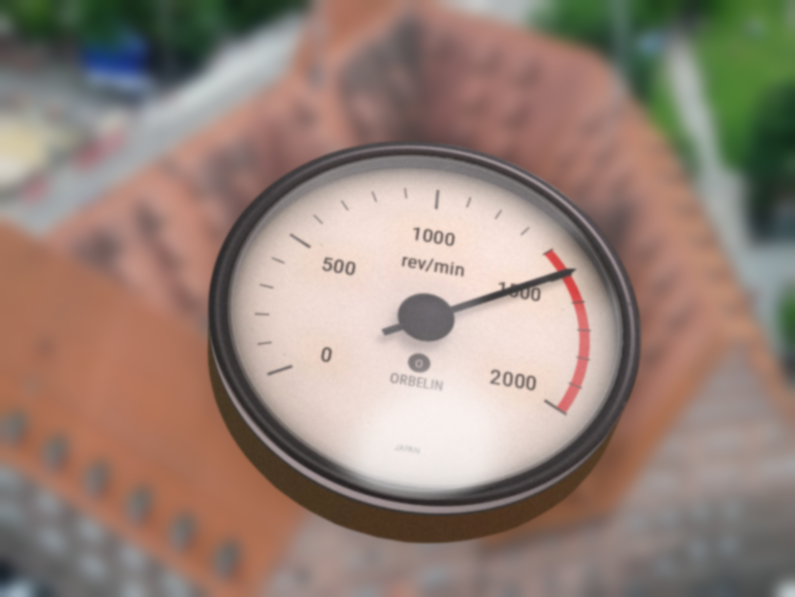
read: 1500 rpm
